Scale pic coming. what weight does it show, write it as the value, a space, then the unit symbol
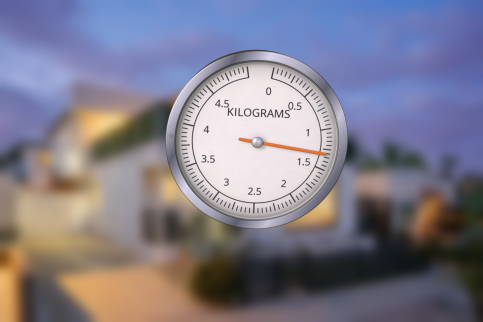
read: 1.3 kg
